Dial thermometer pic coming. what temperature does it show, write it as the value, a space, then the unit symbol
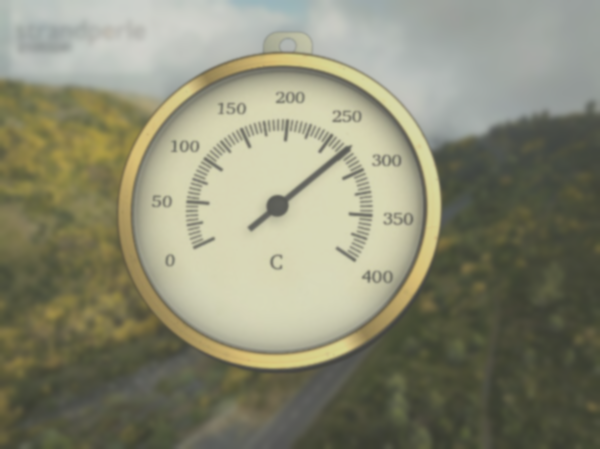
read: 275 °C
